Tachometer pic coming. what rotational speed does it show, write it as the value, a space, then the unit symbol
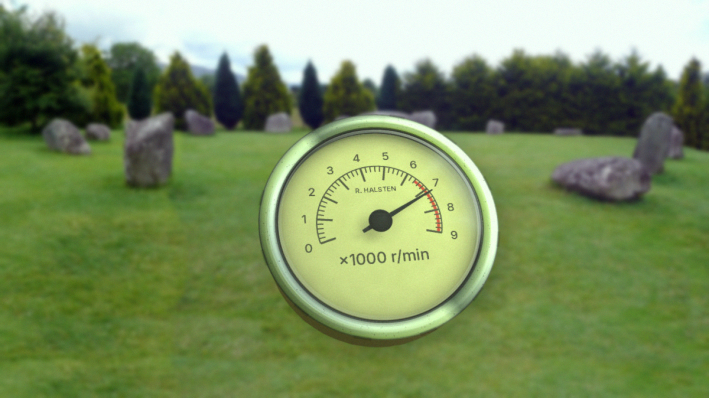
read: 7200 rpm
